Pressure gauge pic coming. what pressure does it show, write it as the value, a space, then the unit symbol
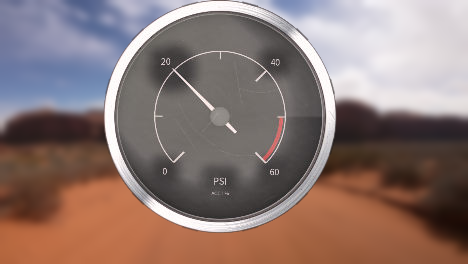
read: 20 psi
